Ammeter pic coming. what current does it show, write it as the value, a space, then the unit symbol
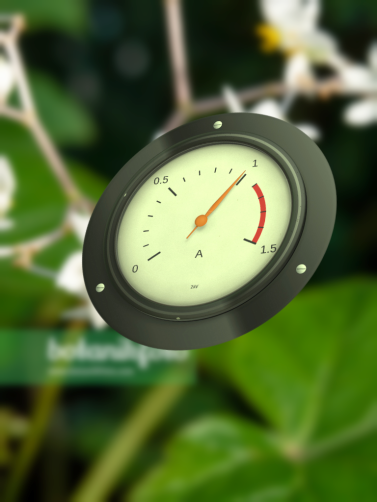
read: 1 A
